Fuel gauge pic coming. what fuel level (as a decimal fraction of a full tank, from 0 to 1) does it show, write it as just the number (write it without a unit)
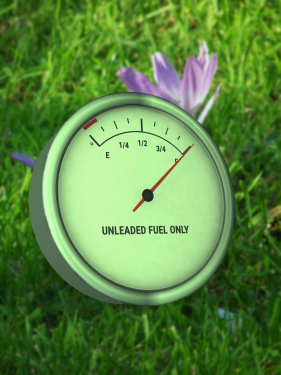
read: 1
